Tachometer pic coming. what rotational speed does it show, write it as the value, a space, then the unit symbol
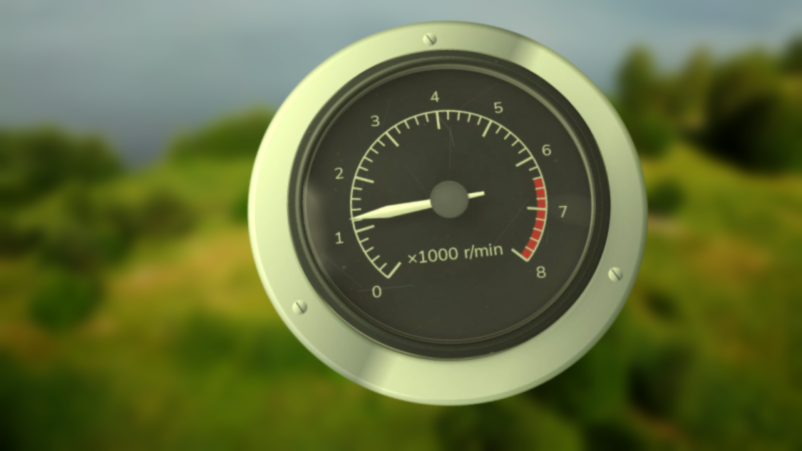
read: 1200 rpm
